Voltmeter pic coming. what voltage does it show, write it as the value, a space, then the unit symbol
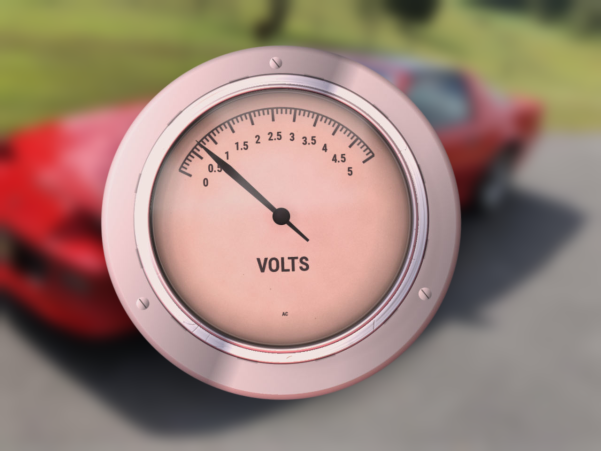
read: 0.7 V
